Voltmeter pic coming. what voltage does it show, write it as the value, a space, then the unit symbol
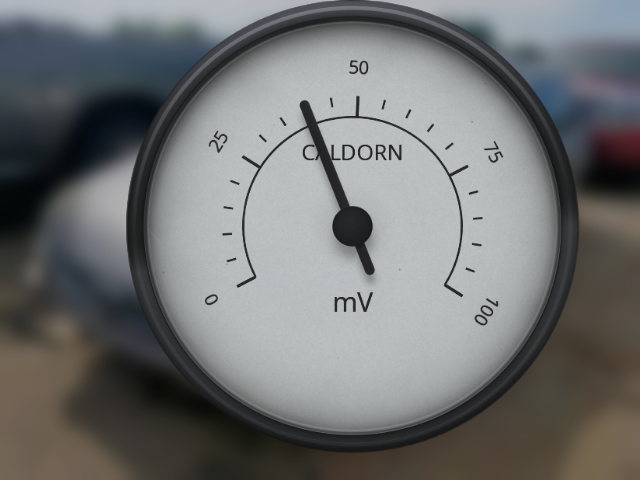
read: 40 mV
